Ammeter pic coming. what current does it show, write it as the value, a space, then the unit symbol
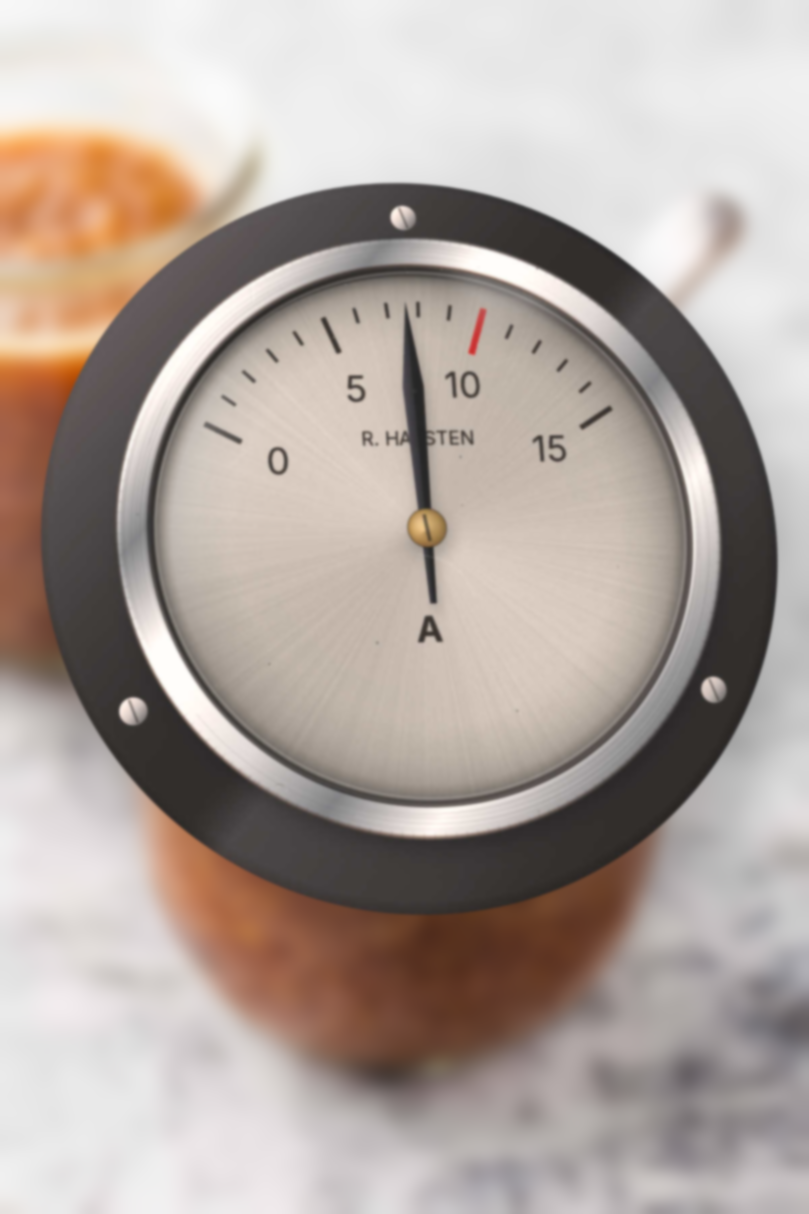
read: 7.5 A
